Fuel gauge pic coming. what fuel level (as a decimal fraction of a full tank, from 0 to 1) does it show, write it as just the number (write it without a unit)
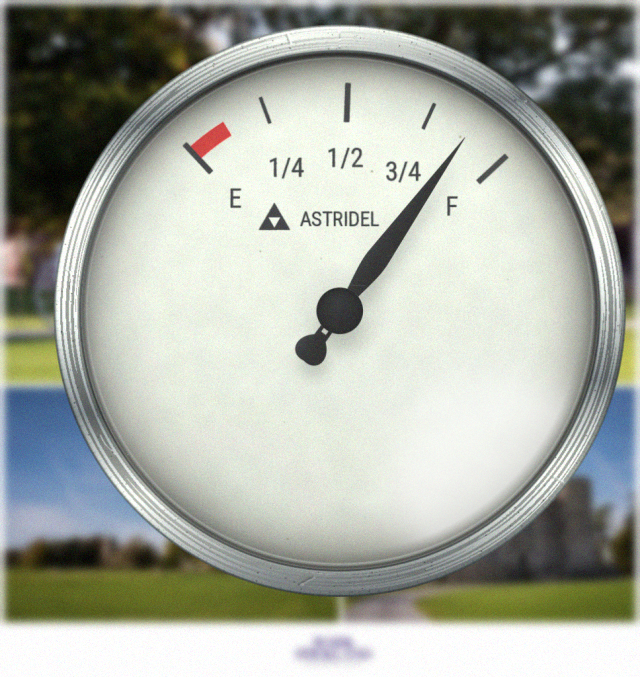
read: 0.875
